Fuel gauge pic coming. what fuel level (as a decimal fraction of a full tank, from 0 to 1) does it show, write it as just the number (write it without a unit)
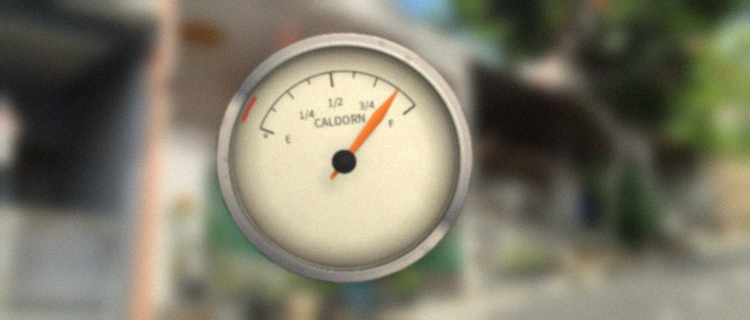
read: 0.875
